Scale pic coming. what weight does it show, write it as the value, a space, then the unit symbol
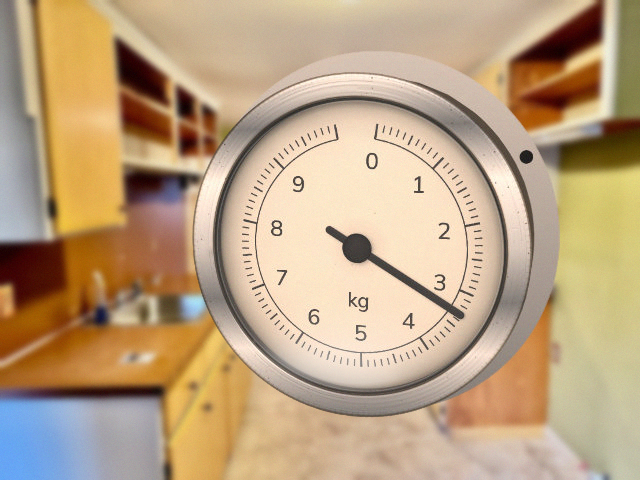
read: 3.3 kg
